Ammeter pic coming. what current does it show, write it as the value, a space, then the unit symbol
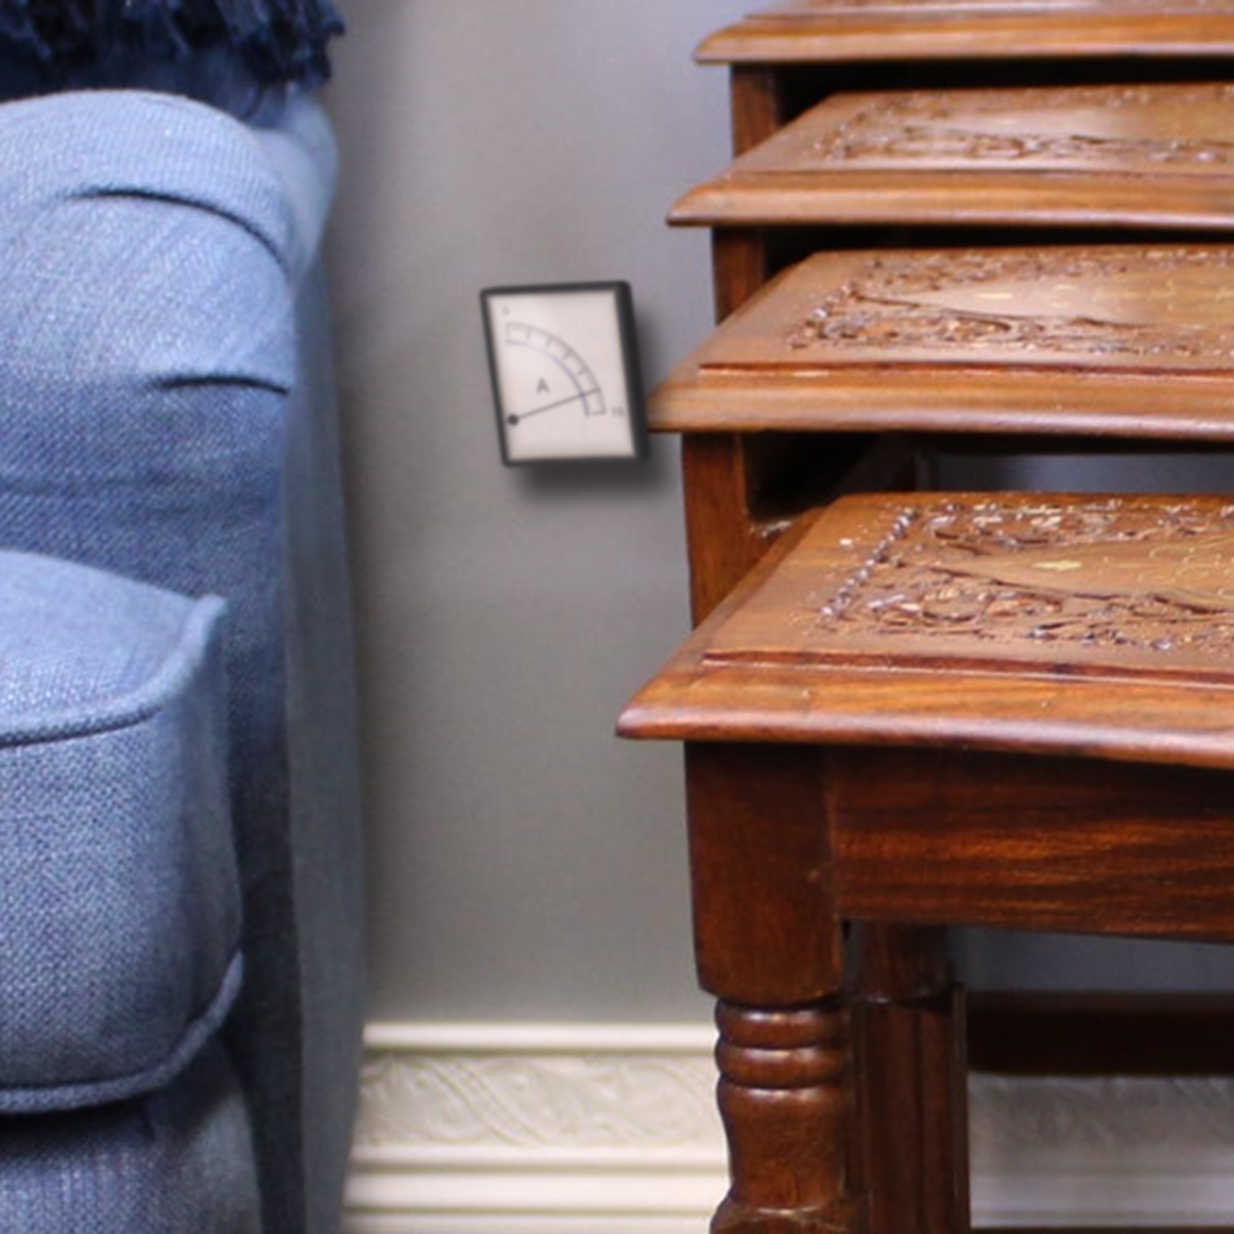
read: 12.5 A
